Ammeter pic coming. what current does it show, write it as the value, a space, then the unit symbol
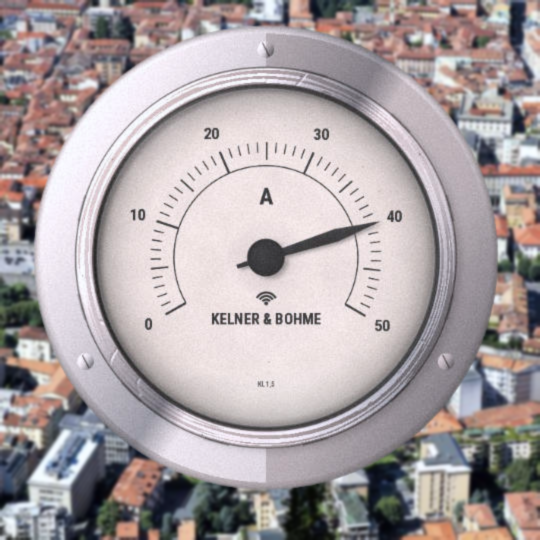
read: 40 A
